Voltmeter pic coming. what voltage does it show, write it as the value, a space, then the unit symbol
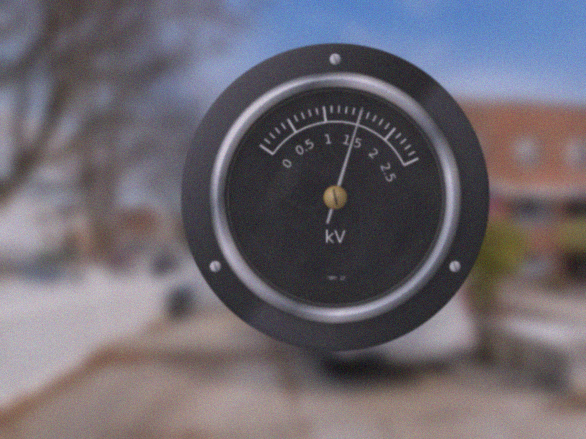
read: 1.5 kV
